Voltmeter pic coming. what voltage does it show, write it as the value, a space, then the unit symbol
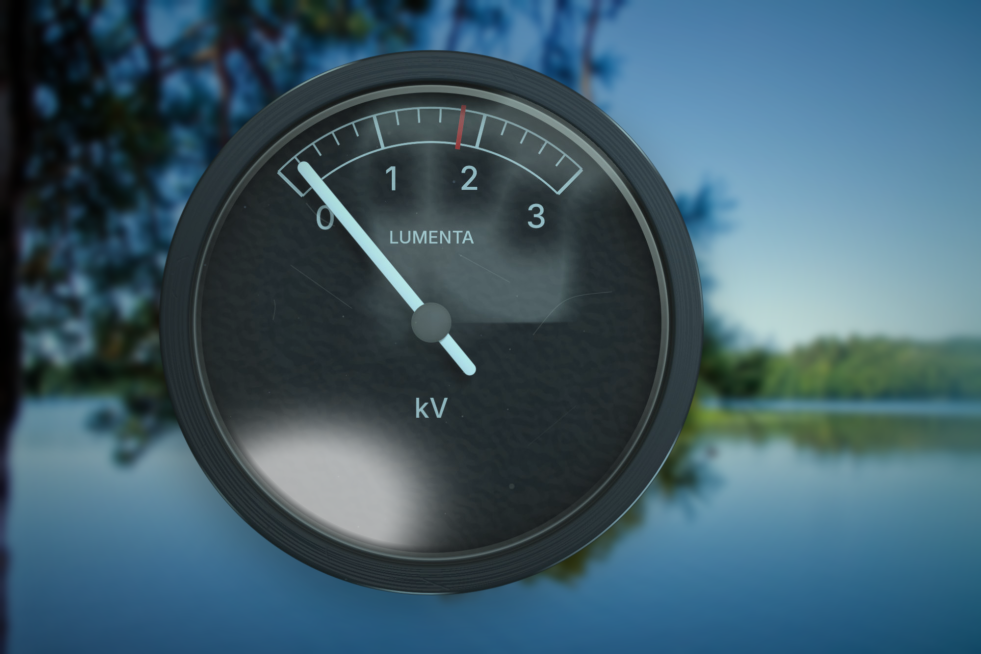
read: 0.2 kV
